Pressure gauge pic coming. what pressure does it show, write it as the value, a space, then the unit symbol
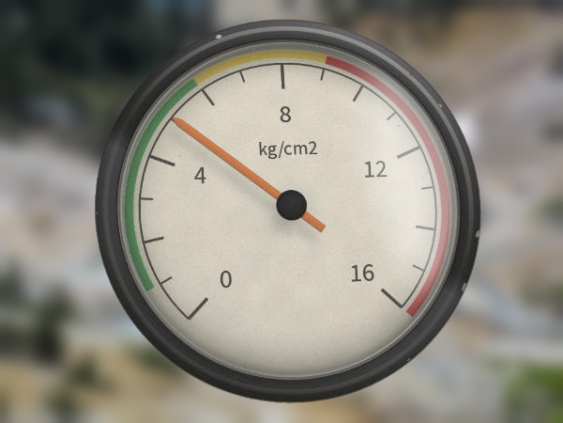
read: 5 kg/cm²
